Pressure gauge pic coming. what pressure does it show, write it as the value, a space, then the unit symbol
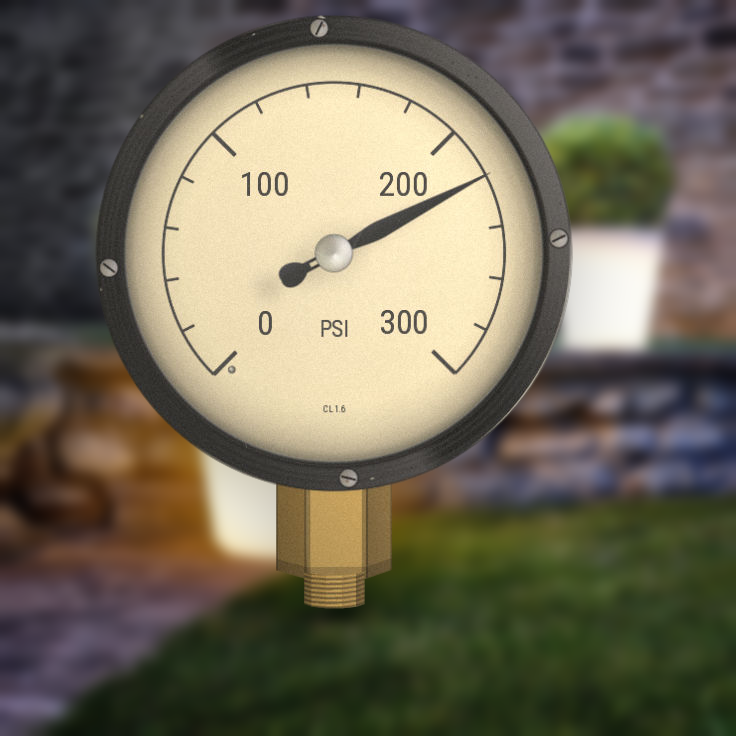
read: 220 psi
